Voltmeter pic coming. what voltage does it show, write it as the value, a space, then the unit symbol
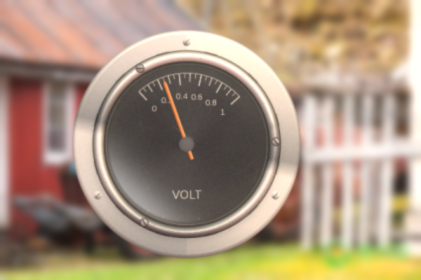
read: 0.25 V
